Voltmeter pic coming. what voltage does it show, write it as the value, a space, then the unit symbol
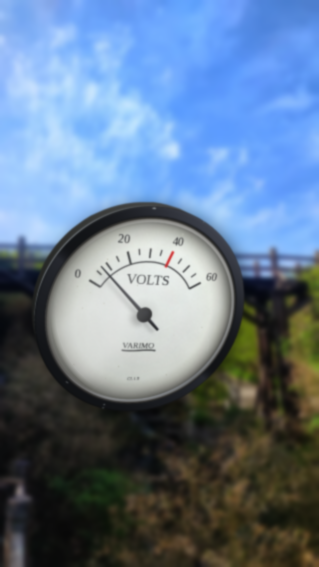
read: 7.5 V
